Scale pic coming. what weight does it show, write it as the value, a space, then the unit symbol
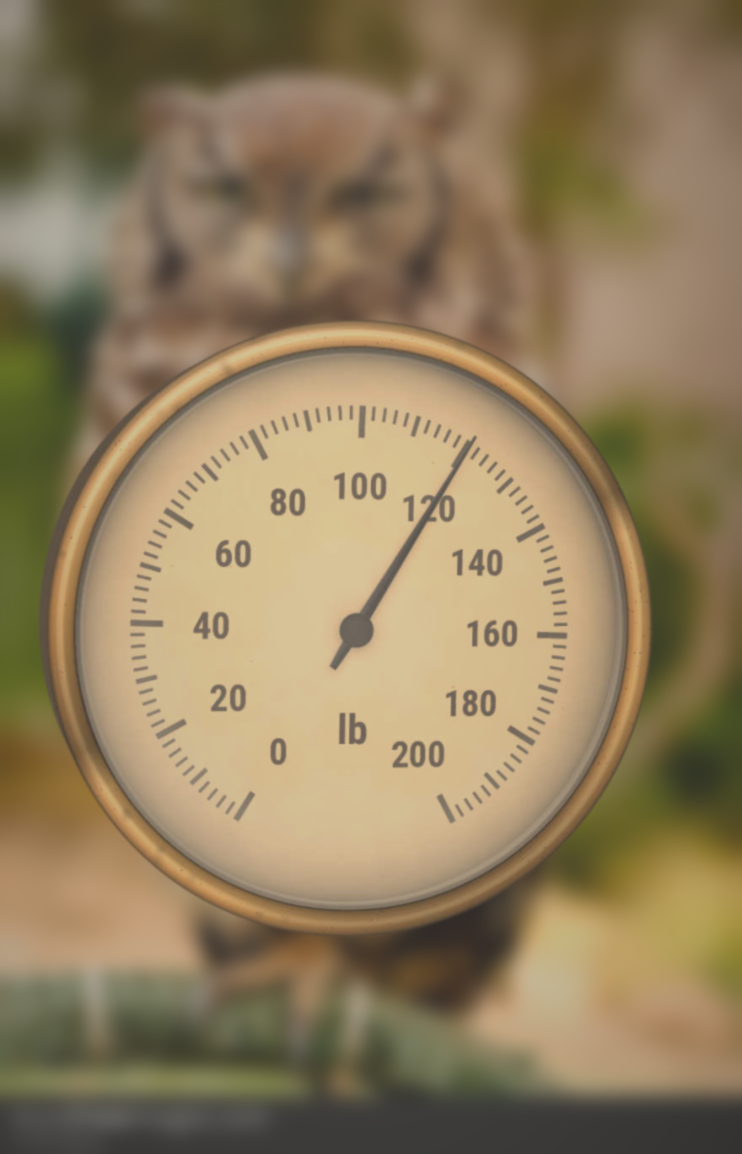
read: 120 lb
